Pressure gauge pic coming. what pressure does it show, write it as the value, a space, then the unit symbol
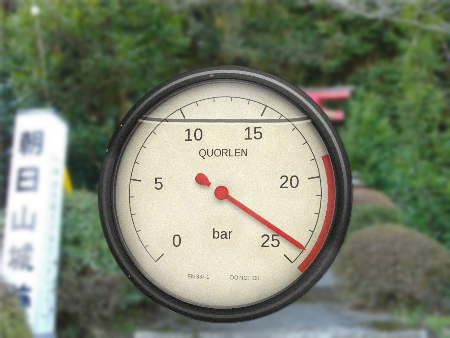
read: 24 bar
